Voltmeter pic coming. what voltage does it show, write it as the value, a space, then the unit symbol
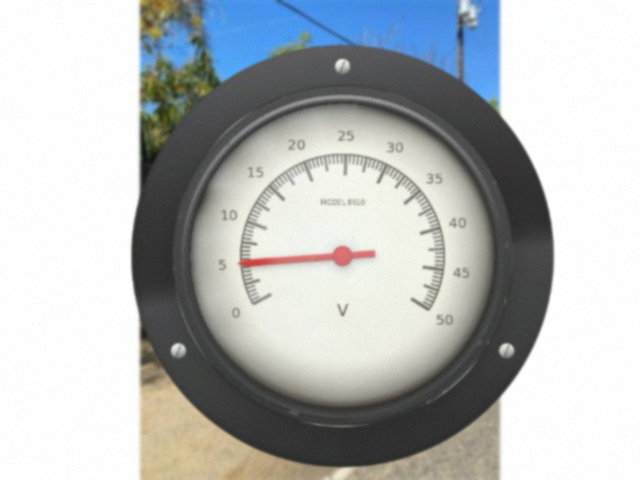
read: 5 V
